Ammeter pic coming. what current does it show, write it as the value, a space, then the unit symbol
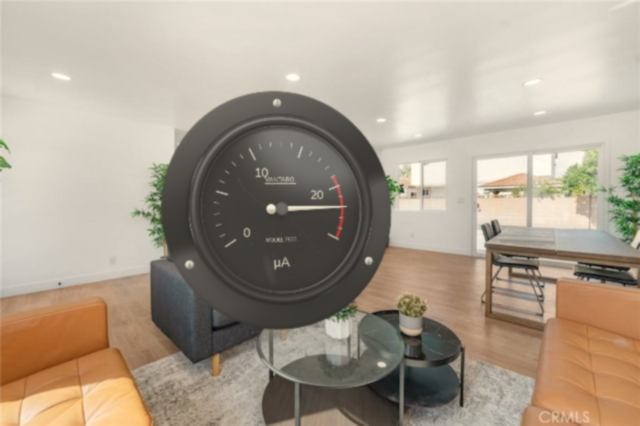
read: 22 µA
